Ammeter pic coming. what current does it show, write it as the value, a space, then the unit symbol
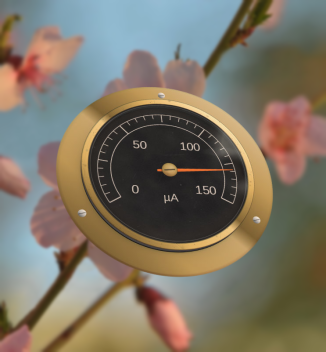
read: 130 µA
